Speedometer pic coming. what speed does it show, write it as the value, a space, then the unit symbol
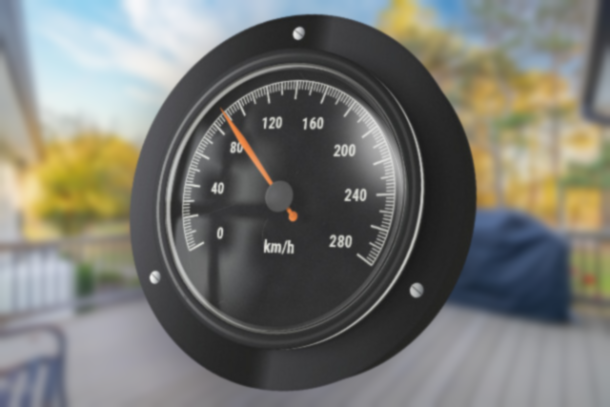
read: 90 km/h
